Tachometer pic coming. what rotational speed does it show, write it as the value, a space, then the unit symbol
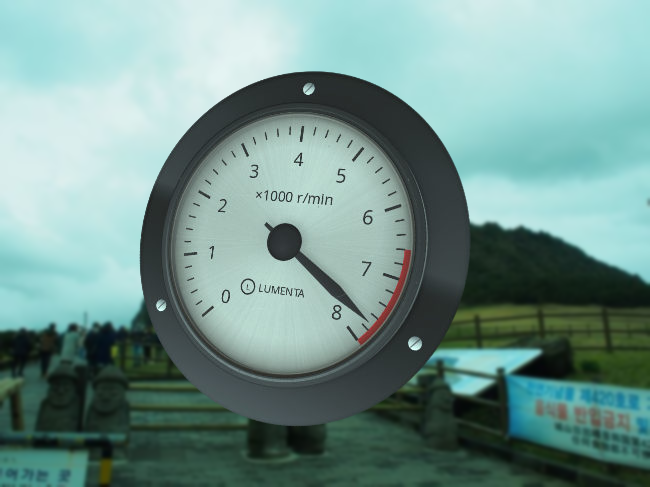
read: 7700 rpm
